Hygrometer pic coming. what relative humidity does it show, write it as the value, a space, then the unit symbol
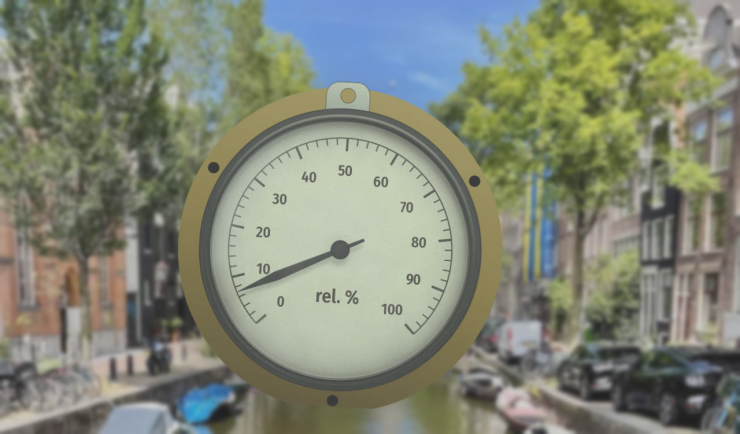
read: 7 %
